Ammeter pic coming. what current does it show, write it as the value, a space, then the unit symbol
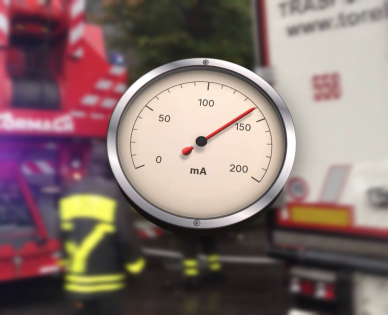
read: 140 mA
